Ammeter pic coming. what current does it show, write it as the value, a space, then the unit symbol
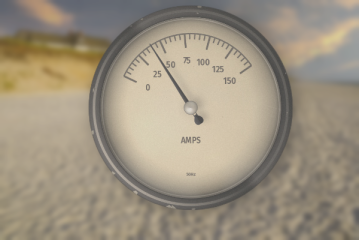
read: 40 A
